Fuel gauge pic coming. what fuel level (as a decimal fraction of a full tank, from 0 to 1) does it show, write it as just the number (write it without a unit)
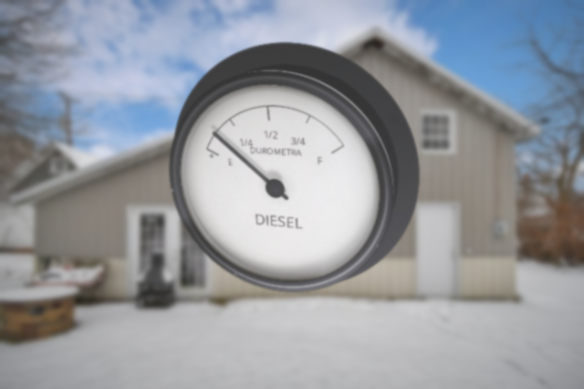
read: 0.125
